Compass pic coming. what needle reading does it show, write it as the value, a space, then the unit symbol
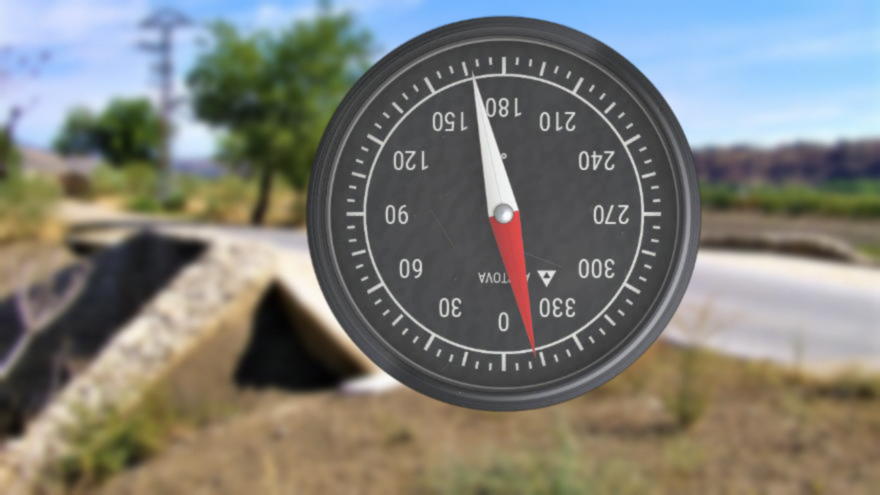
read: 347.5 °
